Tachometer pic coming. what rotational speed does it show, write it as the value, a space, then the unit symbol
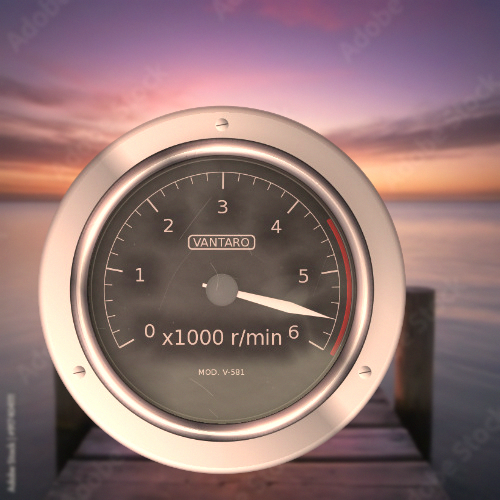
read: 5600 rpm
